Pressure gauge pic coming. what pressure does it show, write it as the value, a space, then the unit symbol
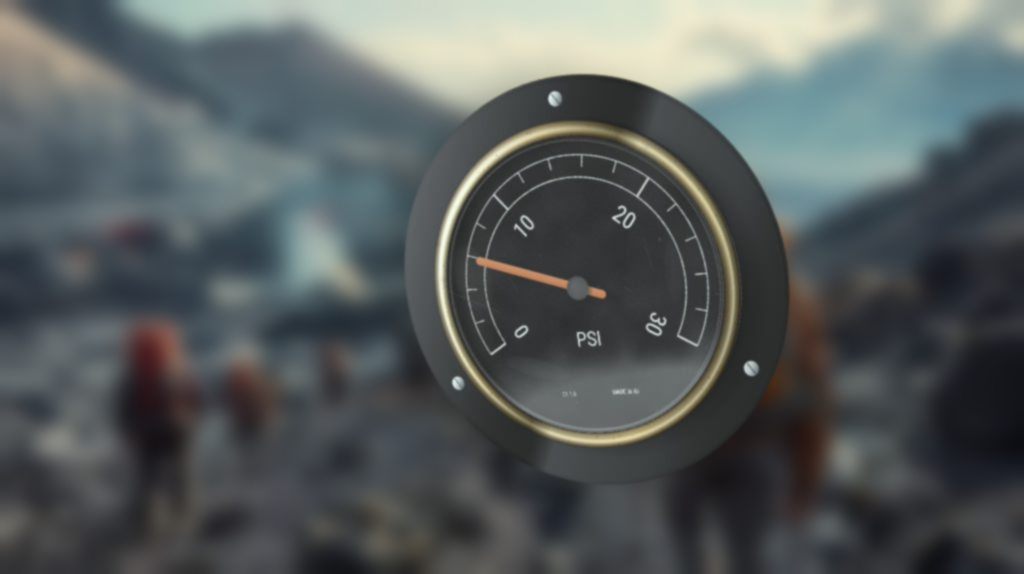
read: 6 psi
